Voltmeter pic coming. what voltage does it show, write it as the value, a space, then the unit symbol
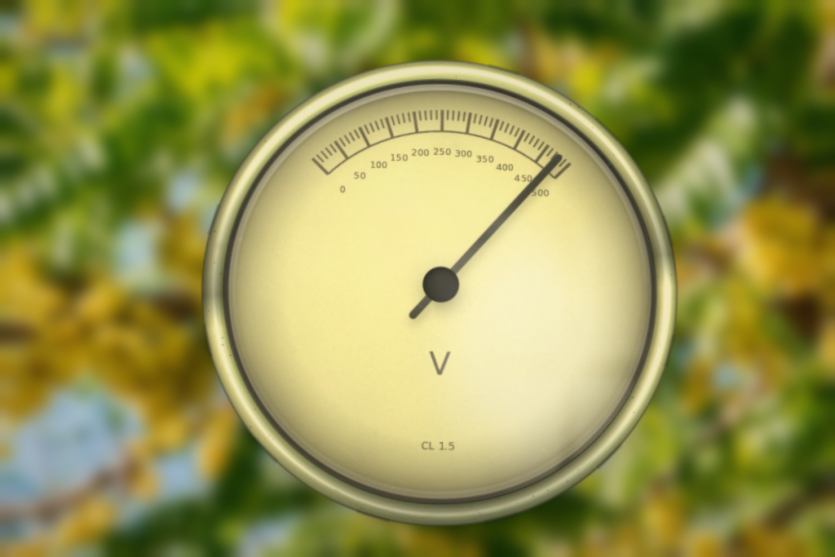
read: 480 V
